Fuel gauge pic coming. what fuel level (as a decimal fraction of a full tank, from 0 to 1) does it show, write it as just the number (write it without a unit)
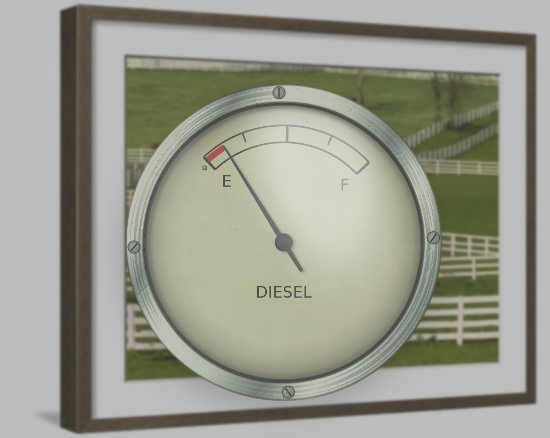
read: 0.125
